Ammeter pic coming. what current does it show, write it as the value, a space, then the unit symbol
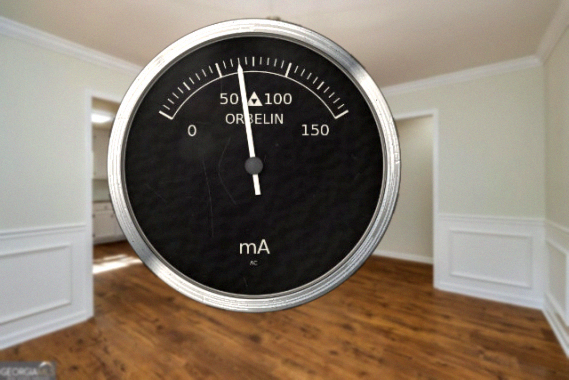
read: 65 mA
